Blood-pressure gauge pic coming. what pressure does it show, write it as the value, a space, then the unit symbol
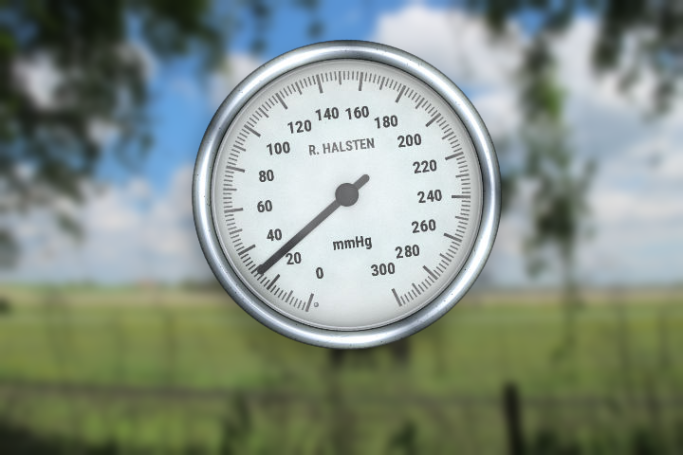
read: 28 mmHg
